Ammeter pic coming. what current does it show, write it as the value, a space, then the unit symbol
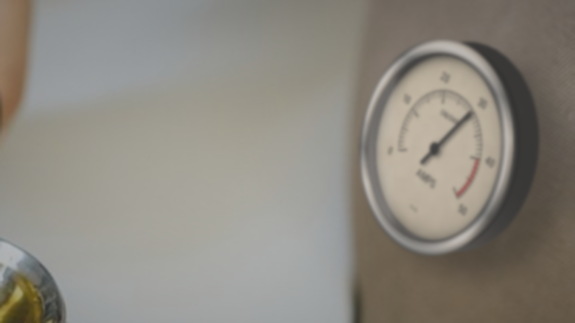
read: 30 A
